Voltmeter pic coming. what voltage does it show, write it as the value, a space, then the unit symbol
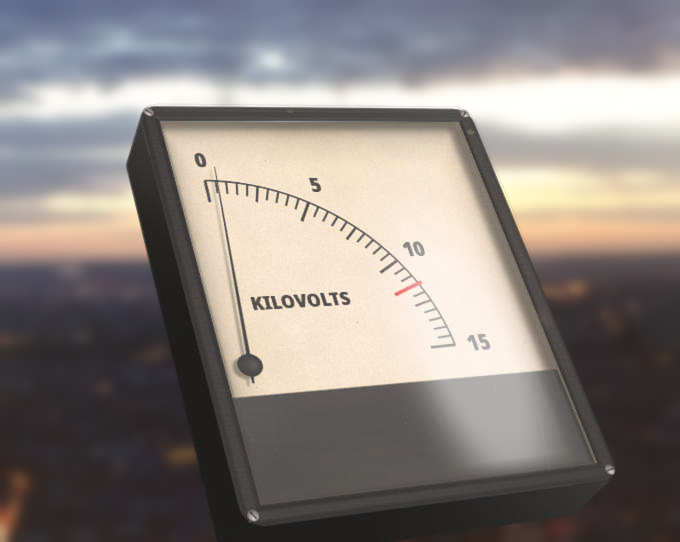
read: 0.5 kV
